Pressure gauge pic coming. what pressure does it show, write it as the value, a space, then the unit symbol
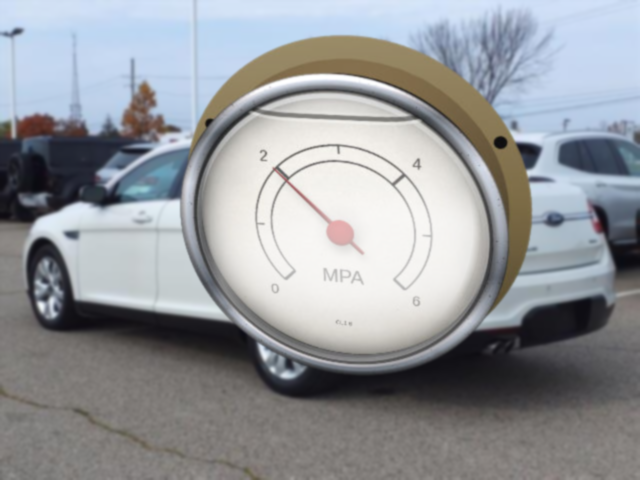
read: 2 MPa
